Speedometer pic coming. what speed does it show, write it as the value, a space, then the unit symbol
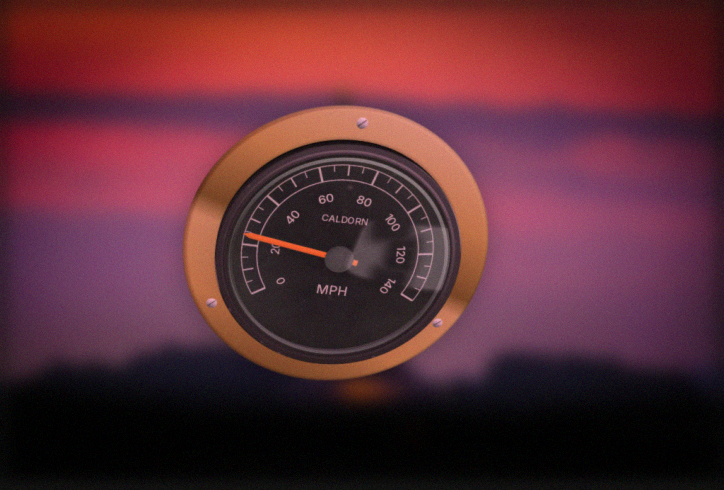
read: 25 mph
